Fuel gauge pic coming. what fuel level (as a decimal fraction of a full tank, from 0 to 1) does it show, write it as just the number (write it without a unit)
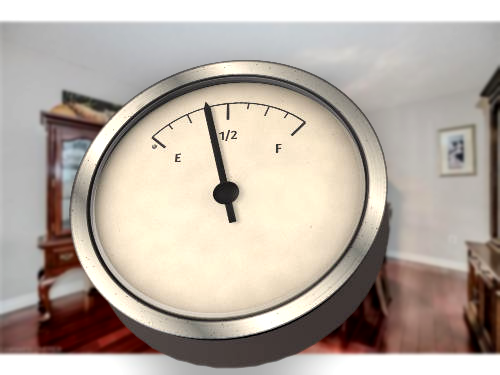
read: 0.375
